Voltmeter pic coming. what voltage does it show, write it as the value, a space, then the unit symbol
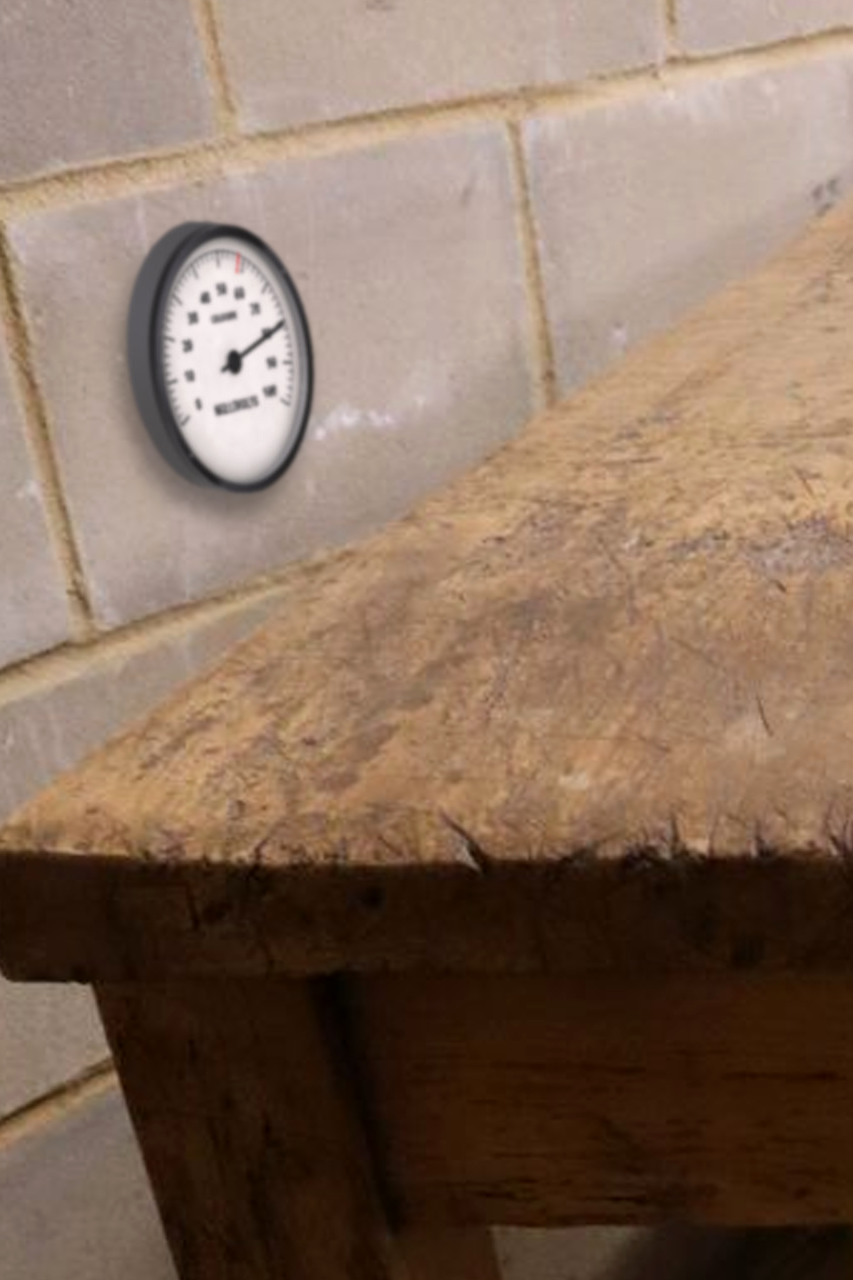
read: 80 mV
